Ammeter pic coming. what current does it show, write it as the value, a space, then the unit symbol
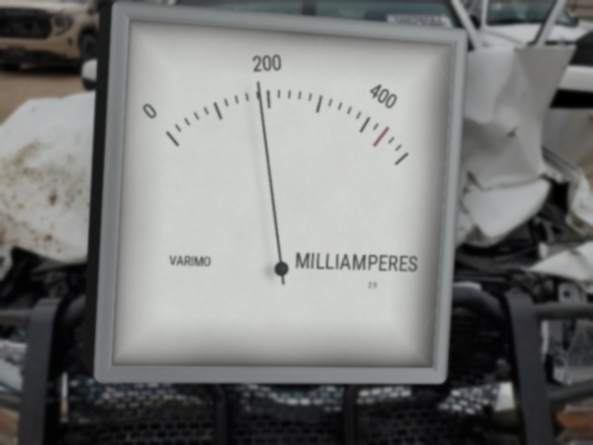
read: 180 mA
